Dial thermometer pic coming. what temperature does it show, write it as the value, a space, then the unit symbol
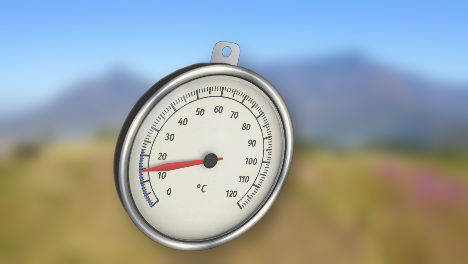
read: 15 °C
